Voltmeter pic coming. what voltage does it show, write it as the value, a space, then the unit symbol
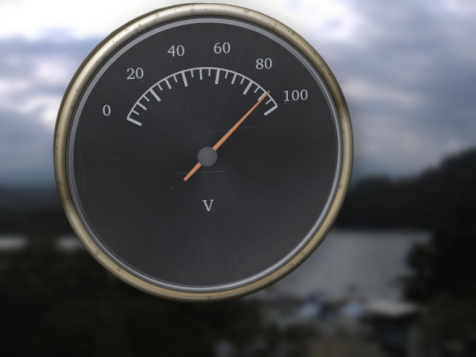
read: 90 V
